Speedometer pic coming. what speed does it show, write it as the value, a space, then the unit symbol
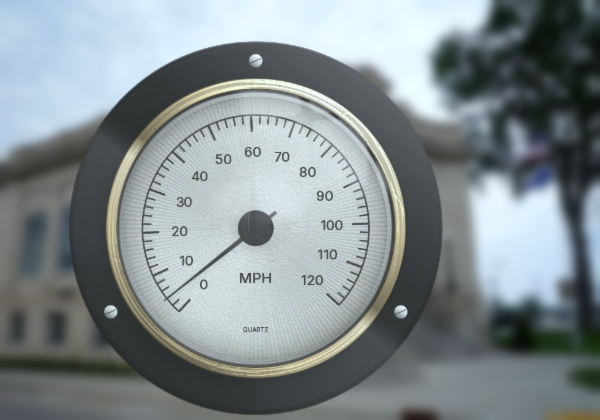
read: 4 mph
